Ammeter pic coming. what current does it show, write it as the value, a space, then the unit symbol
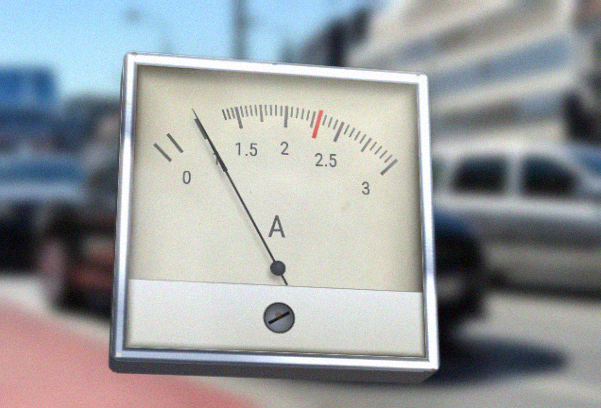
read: 1 A
